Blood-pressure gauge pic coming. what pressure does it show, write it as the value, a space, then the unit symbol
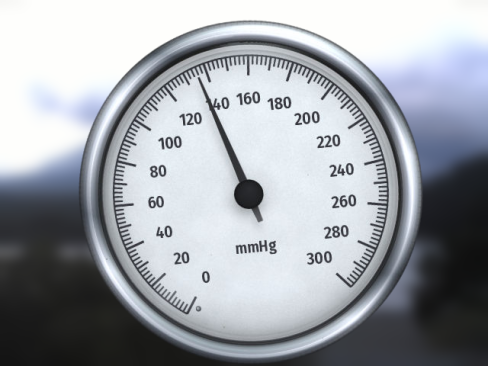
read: 136 mmHg
